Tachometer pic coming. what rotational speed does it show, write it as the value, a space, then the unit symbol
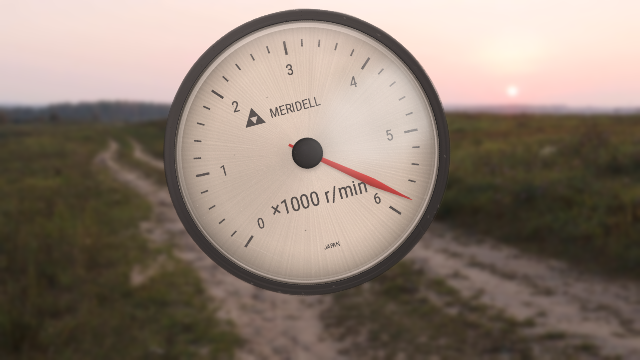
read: 5800 rpm
